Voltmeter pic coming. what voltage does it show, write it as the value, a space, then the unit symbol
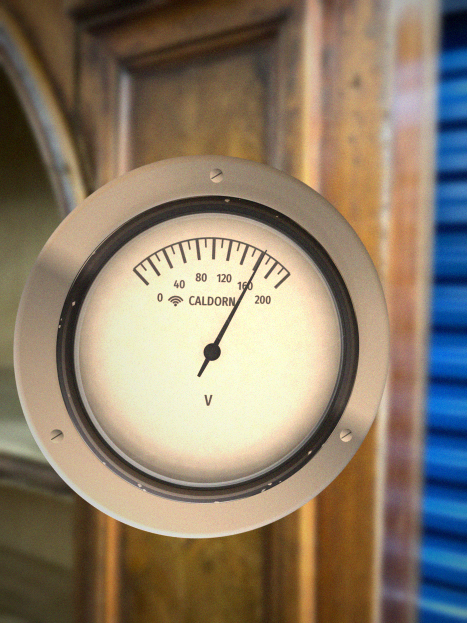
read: 160 V
